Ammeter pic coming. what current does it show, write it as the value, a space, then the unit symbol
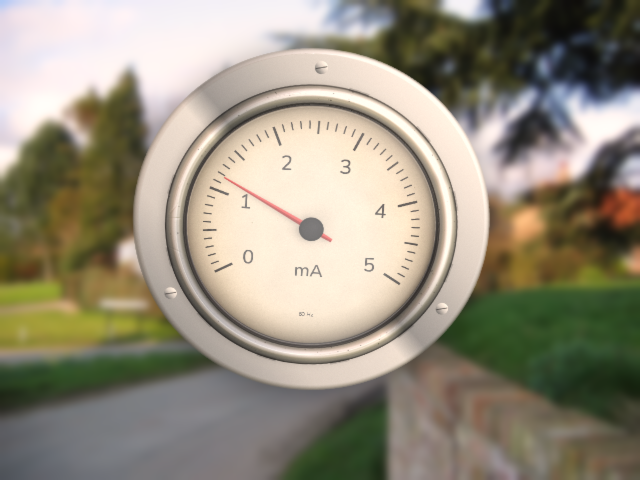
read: 1.2 mA
